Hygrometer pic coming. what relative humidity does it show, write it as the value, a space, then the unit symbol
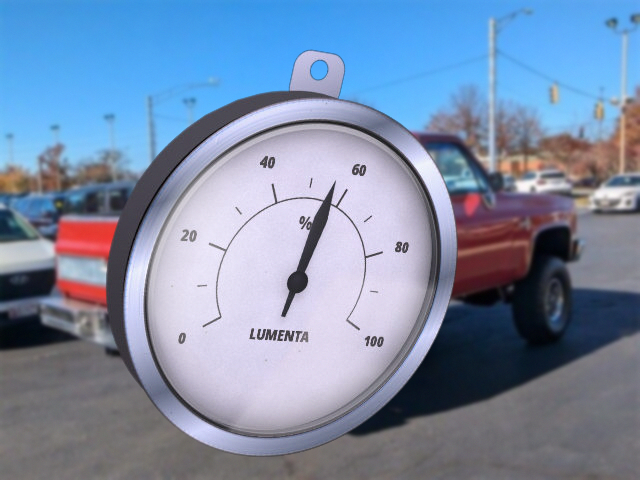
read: 55 %
